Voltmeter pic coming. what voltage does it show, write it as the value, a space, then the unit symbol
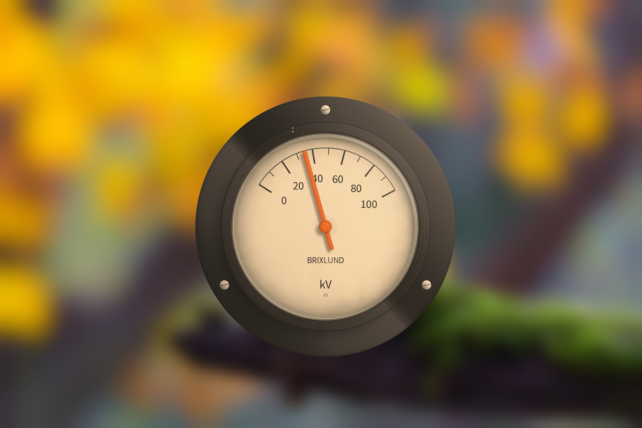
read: 35 kV
